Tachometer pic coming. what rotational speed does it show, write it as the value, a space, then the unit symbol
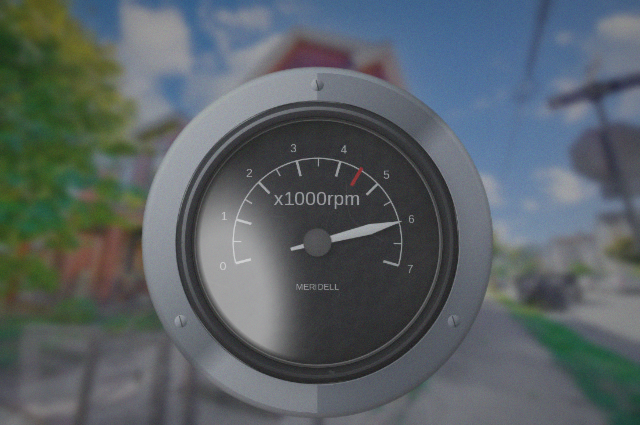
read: 6000 rpm
